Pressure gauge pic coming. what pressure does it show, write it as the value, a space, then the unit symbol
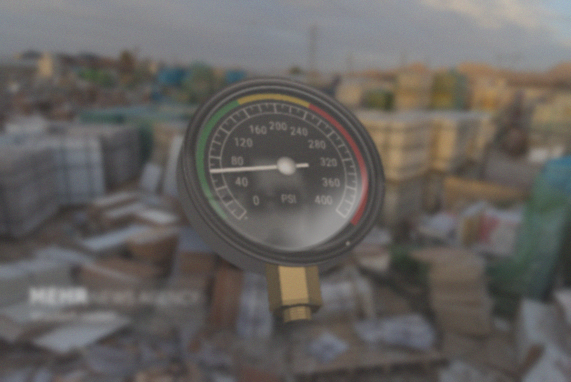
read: 60 psi
